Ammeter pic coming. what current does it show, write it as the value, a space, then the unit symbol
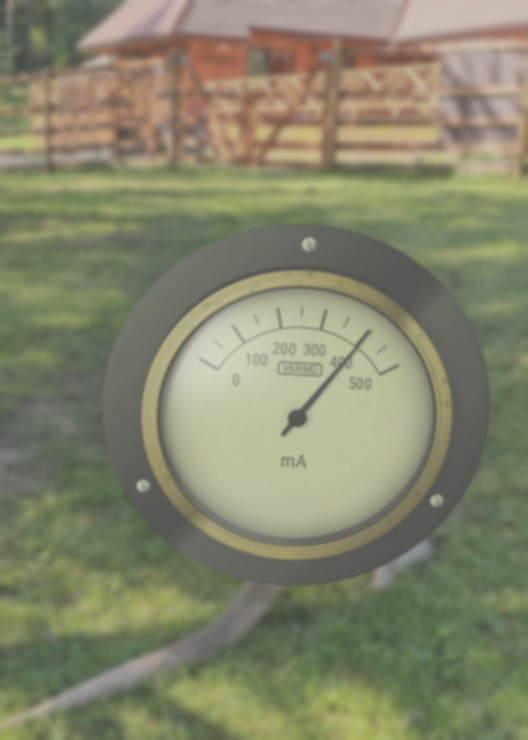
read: 400 mA
